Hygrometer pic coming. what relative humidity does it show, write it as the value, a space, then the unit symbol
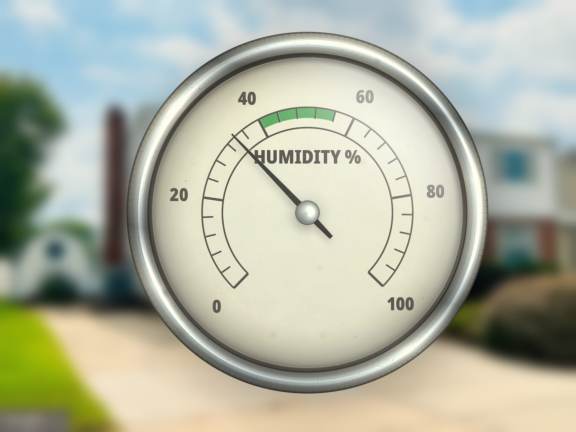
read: 34 %
